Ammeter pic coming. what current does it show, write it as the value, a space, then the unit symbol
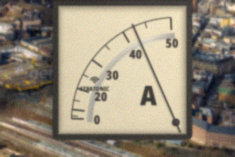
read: 42.5 A
